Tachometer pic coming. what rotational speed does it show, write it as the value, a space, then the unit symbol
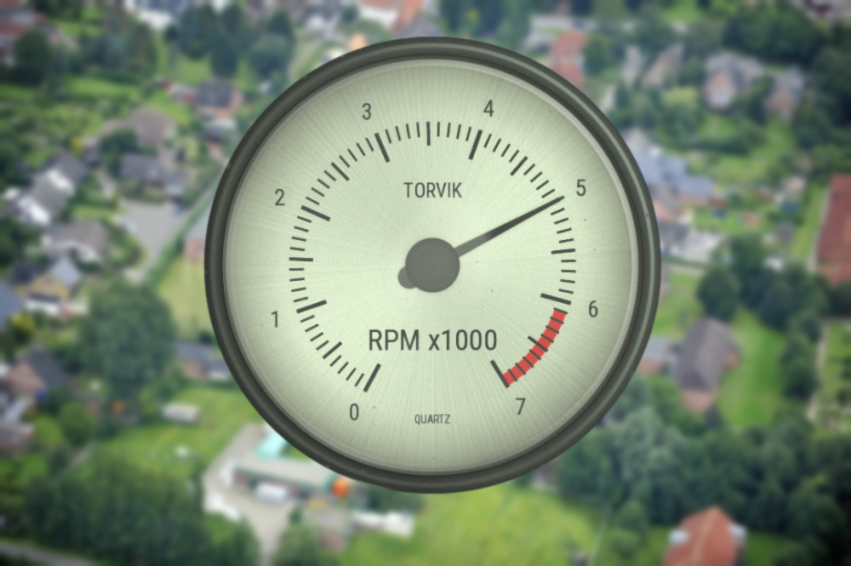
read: 5000 rpm
